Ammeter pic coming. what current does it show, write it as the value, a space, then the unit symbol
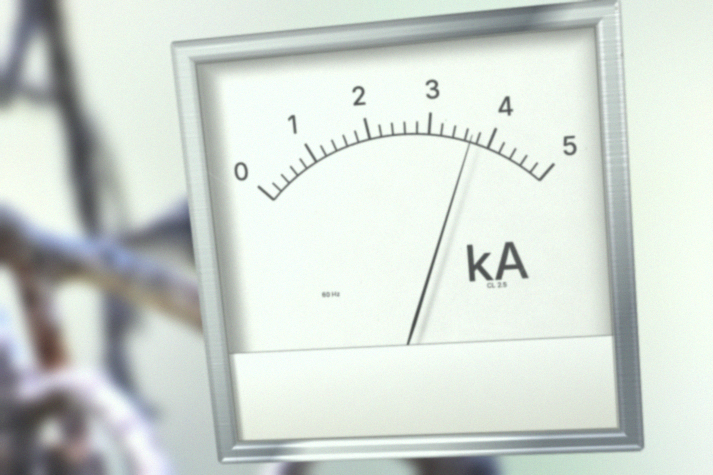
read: 3.7 kA
